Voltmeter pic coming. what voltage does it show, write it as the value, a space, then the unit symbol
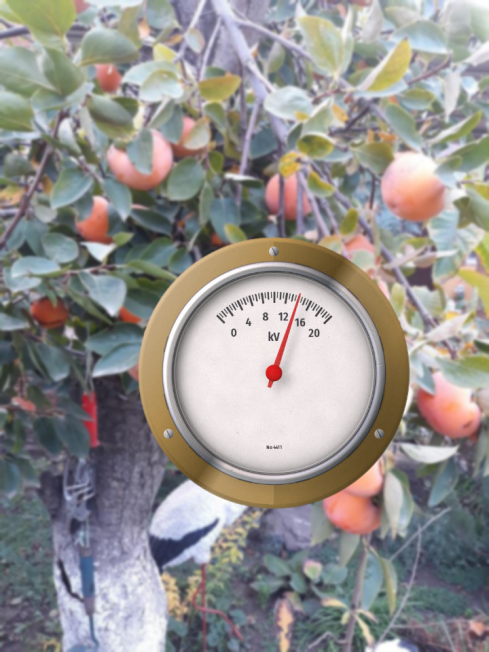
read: 14 kV
